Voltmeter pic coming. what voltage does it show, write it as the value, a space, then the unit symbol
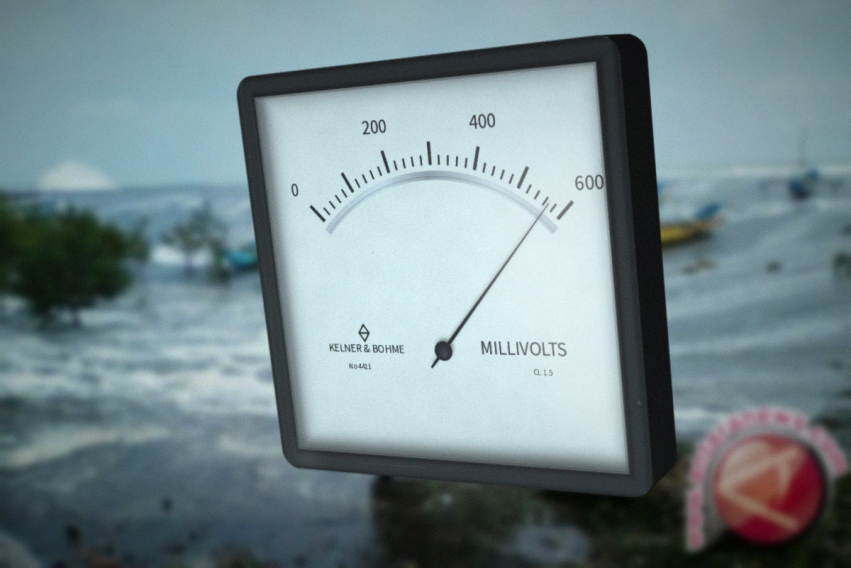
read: 570 mV
